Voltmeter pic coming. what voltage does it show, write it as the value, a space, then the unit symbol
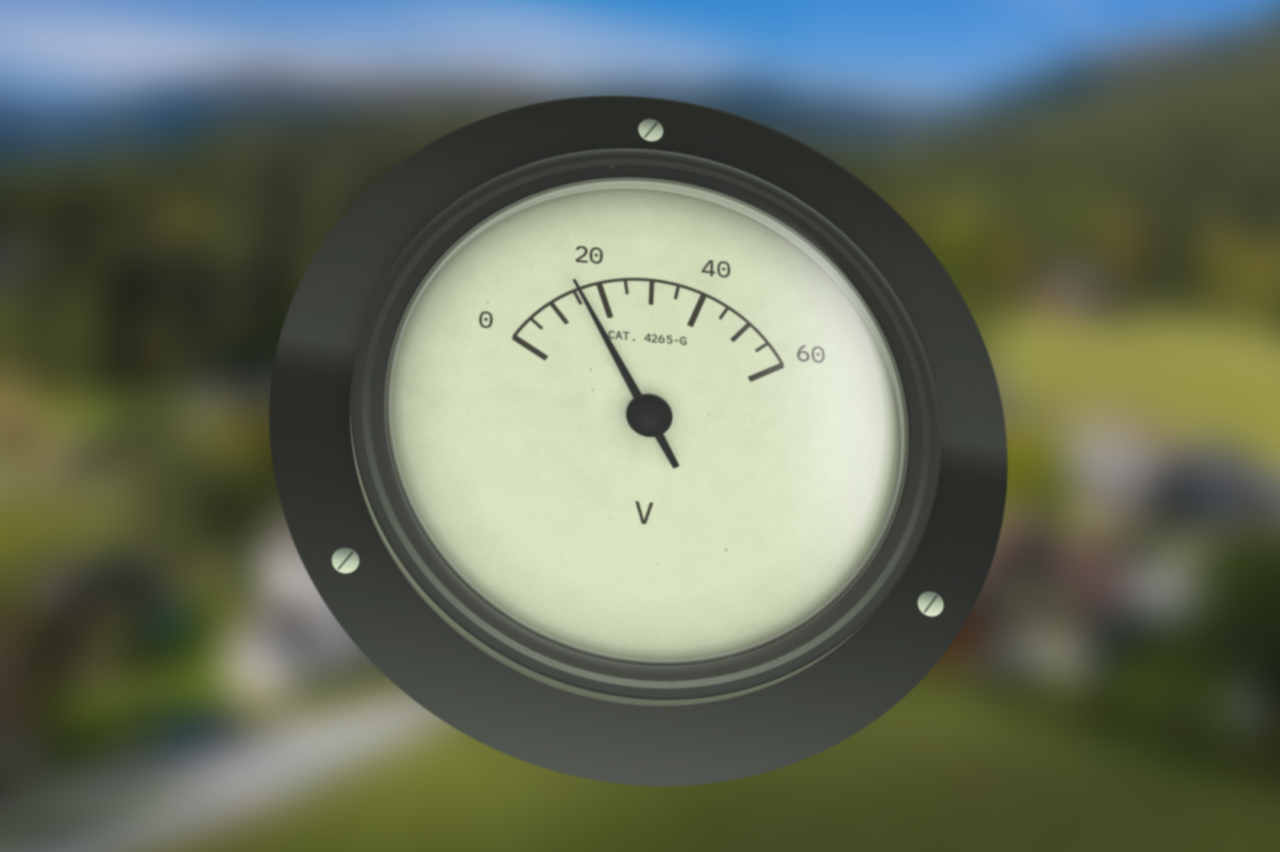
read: 15 V
